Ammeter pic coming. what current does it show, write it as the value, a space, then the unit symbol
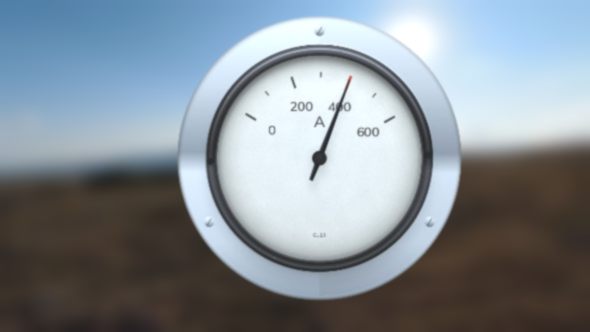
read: 400 A
